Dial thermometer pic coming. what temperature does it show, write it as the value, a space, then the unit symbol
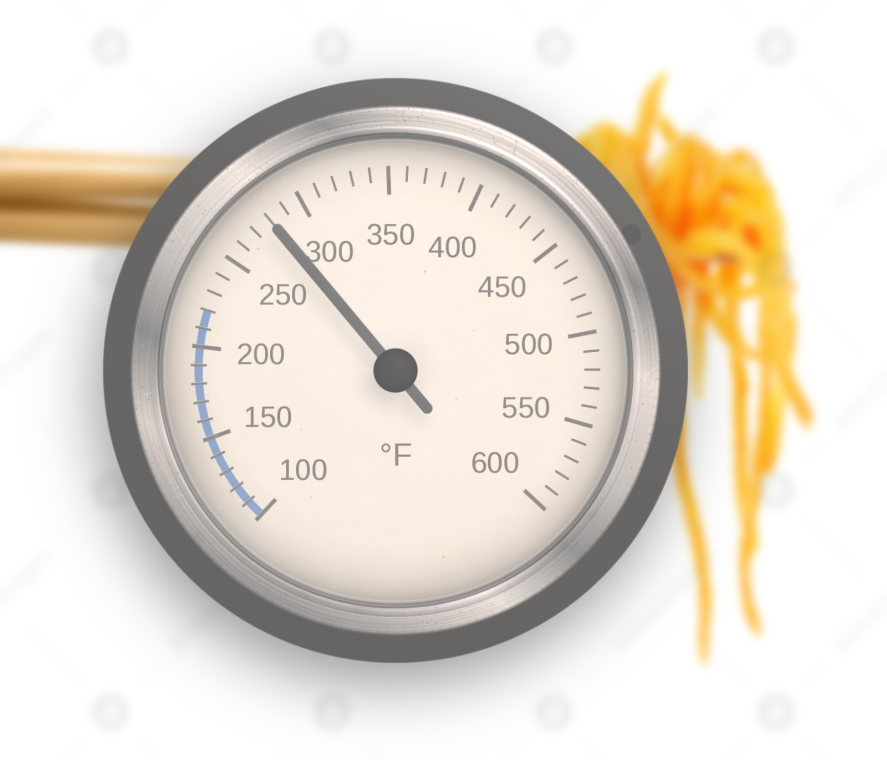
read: 280 °F
